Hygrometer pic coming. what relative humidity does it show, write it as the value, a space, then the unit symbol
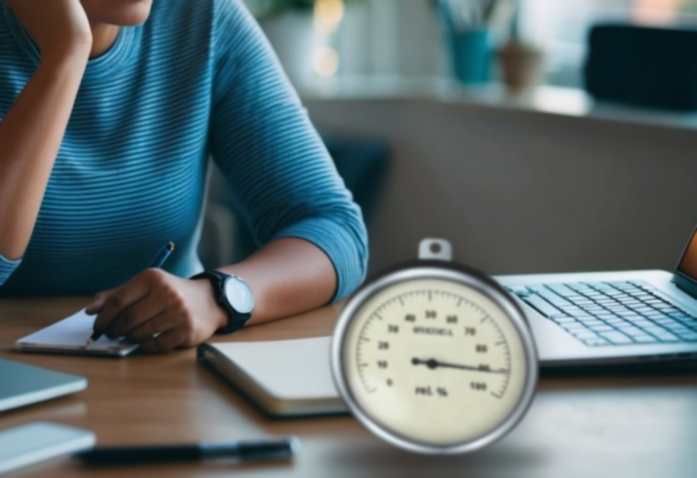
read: 90 %
